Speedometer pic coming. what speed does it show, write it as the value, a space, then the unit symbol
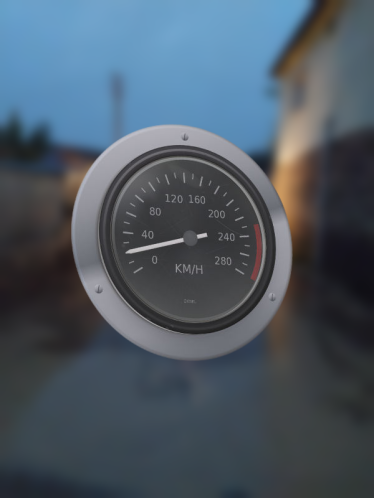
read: 20 km/h
